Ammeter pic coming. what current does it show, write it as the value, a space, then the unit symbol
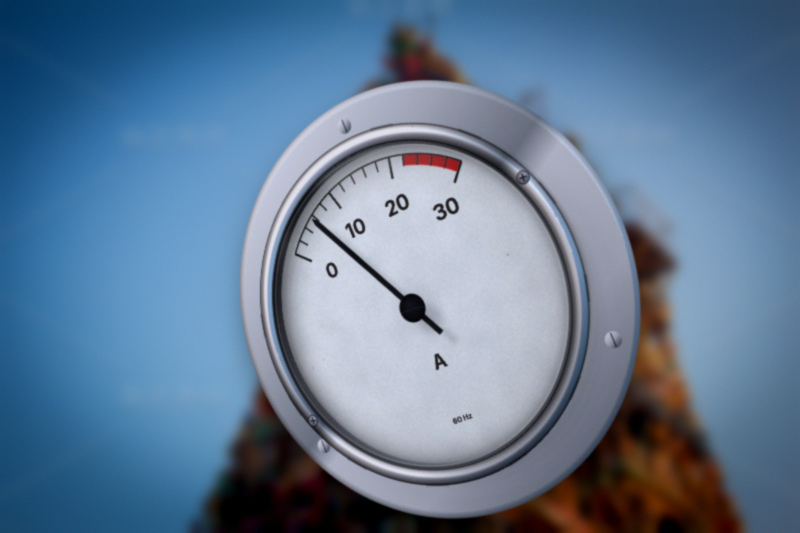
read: 6 A
